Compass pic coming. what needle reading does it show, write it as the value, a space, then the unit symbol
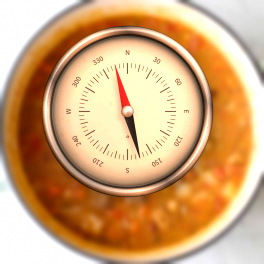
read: 345 °
